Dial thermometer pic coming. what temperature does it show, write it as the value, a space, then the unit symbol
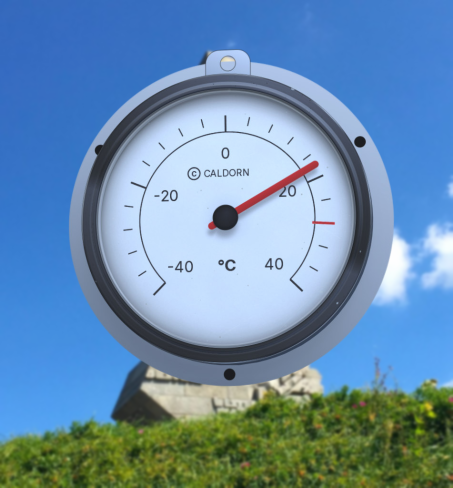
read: 18 °C
